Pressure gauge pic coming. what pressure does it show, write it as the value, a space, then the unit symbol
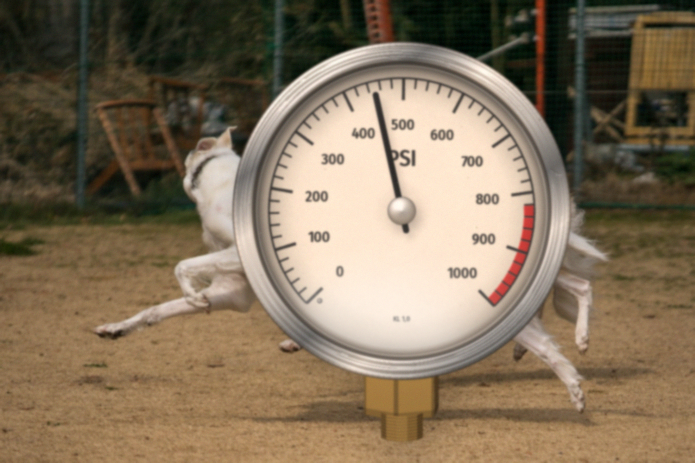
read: 450 psi
